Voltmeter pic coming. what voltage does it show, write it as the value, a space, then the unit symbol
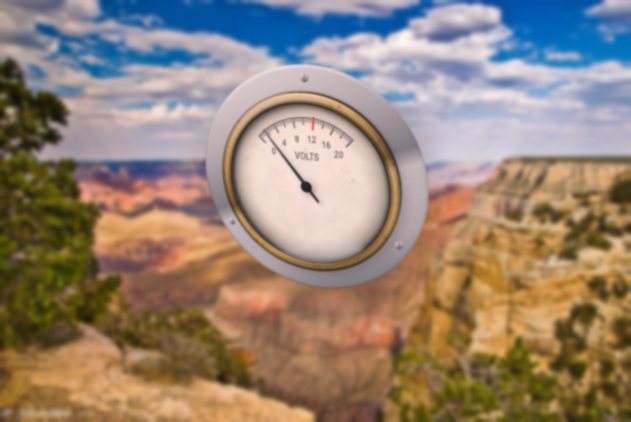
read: 2 V
